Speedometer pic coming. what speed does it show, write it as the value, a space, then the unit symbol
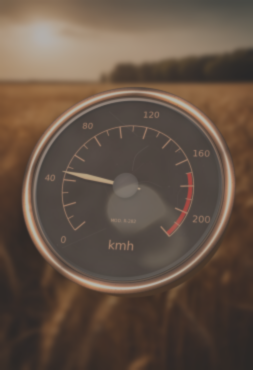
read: 45 km/h
